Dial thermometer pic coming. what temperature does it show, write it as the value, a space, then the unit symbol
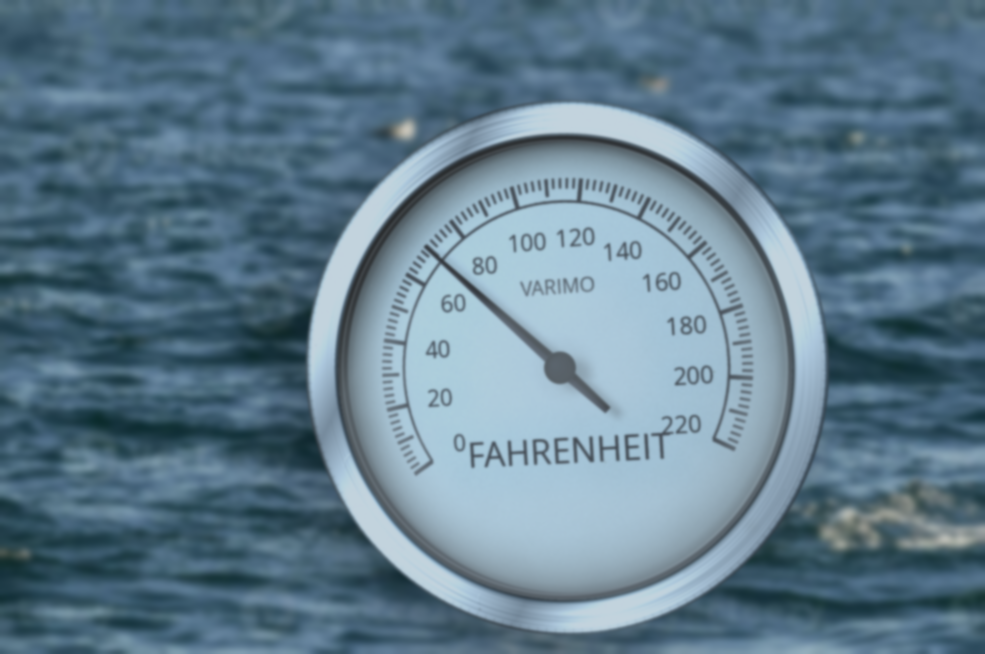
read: 70 °F
